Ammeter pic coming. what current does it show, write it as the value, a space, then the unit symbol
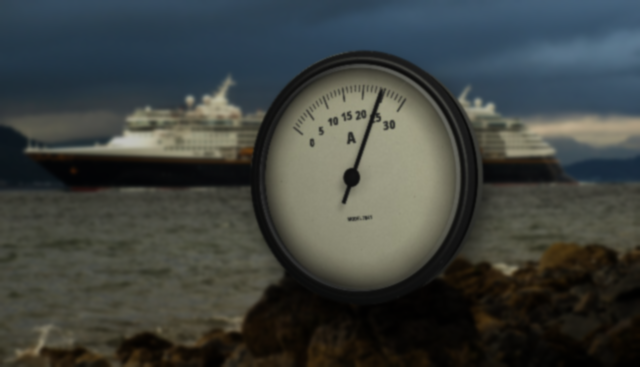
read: 25 A
